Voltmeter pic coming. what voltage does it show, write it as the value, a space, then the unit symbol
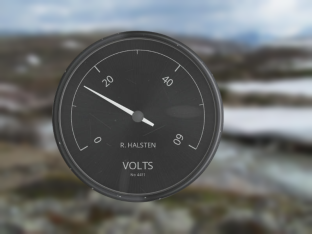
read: 15 V
